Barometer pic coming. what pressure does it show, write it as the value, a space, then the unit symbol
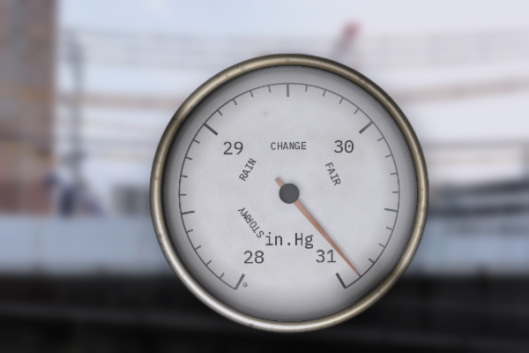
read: 30.9 inHg
